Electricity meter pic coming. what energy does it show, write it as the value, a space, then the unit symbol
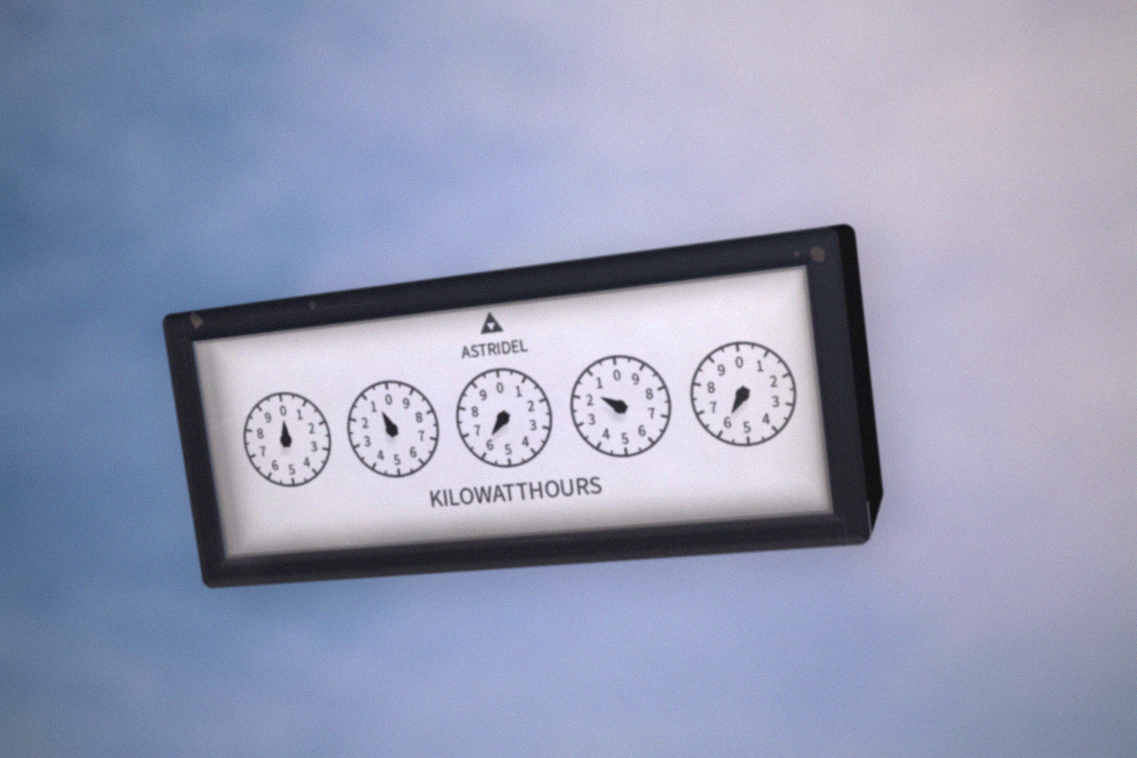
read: 616 kWh
